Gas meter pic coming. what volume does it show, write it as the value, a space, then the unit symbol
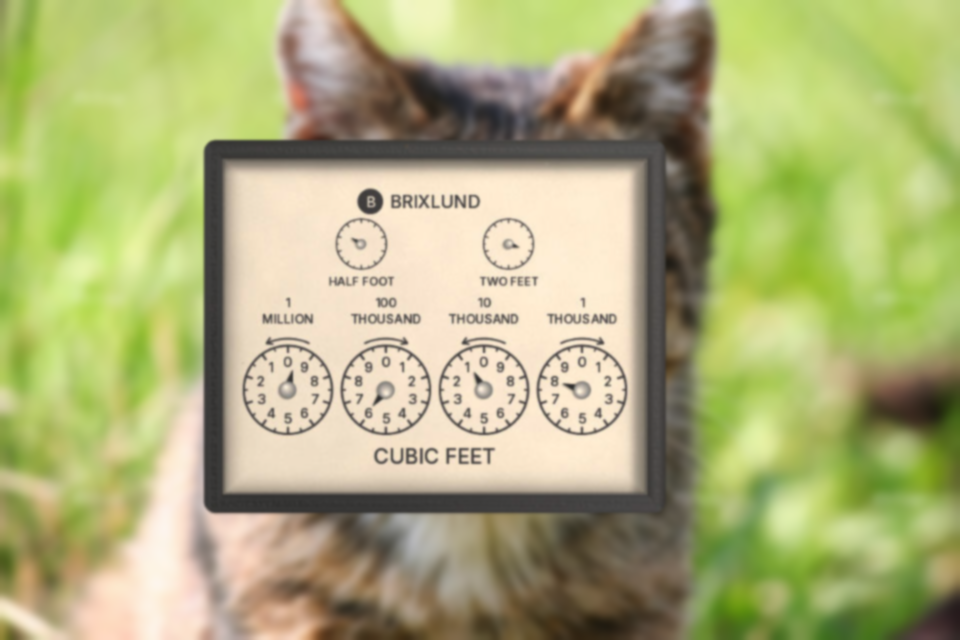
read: 960800 ft³
